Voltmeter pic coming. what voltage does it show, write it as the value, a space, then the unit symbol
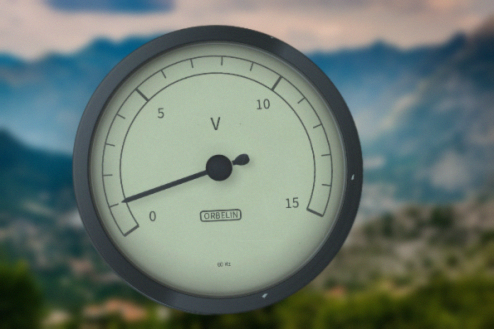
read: 1 V
